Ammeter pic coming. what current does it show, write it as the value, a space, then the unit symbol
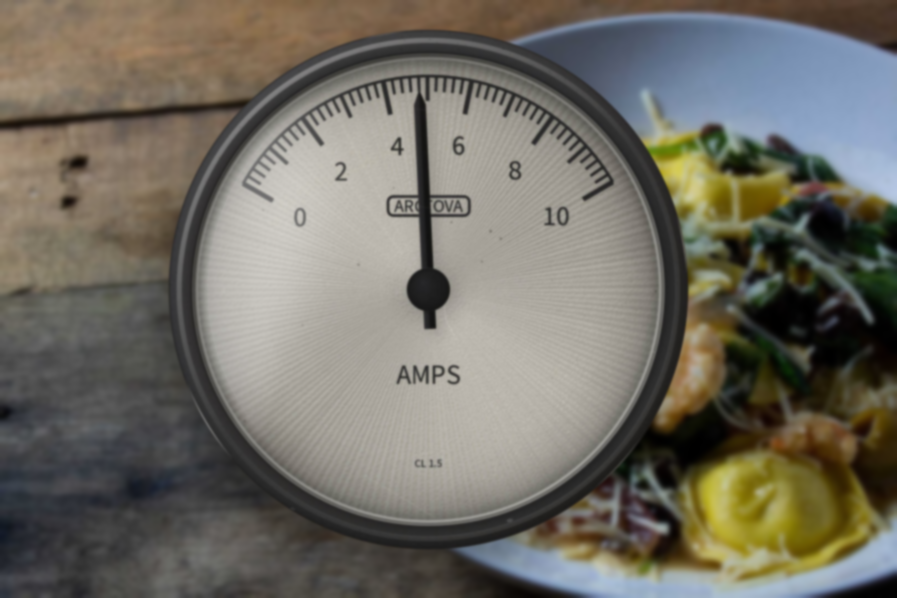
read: 4.8 A
